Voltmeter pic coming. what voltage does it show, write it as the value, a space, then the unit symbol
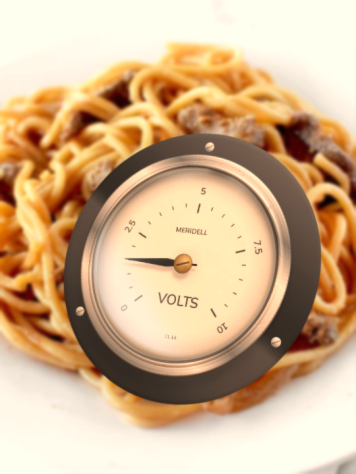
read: 1.5 V
